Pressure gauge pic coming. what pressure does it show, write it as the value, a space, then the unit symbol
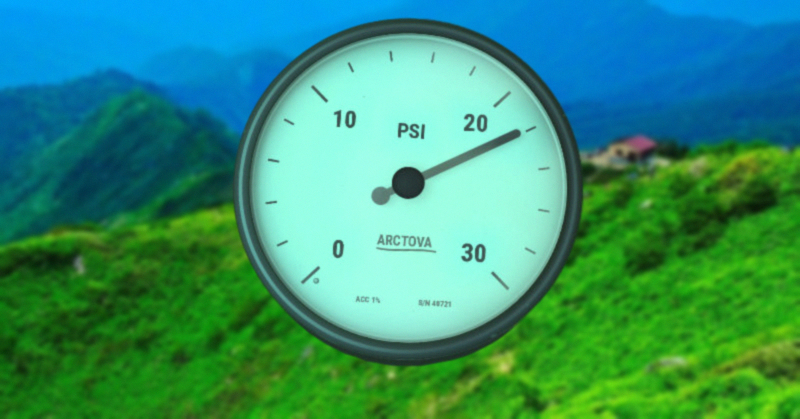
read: 22 psi
